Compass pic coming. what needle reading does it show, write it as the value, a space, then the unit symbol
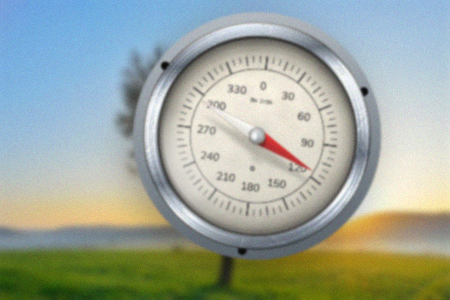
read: 115 °
